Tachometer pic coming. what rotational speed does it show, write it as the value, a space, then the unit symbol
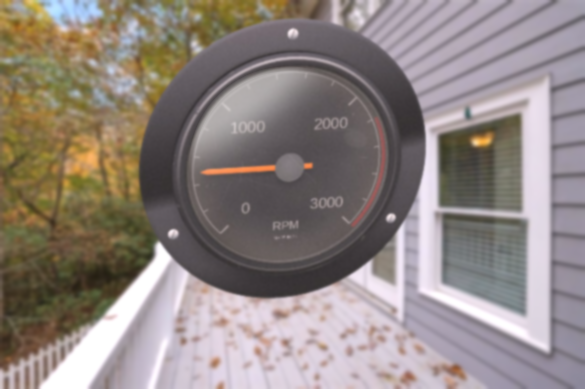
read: 500 rpm
